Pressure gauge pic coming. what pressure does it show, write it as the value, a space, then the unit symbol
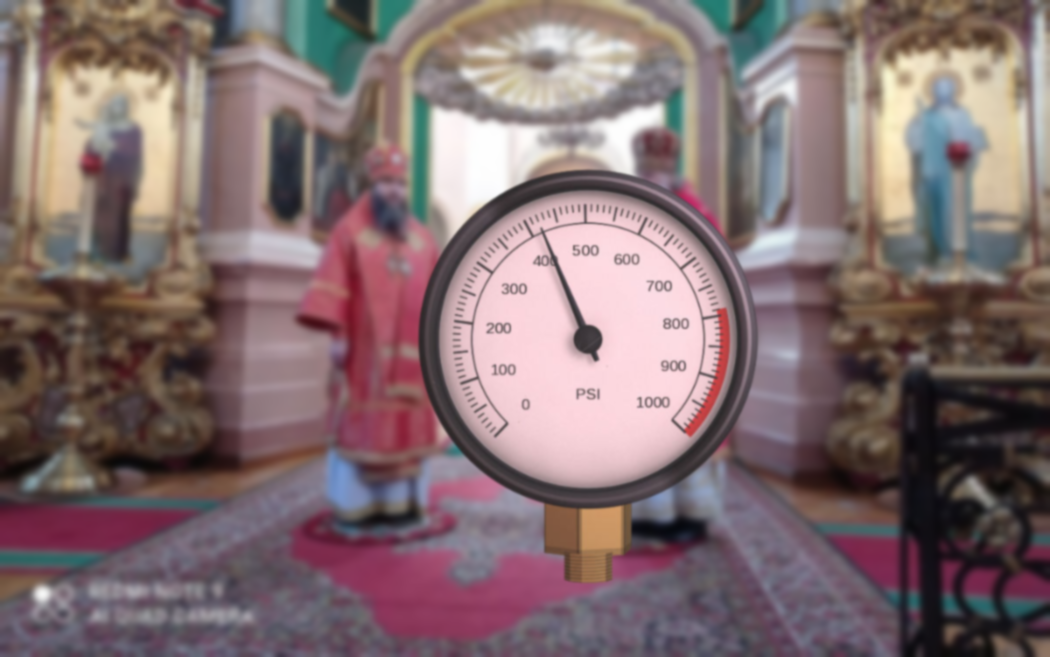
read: 420 psi
